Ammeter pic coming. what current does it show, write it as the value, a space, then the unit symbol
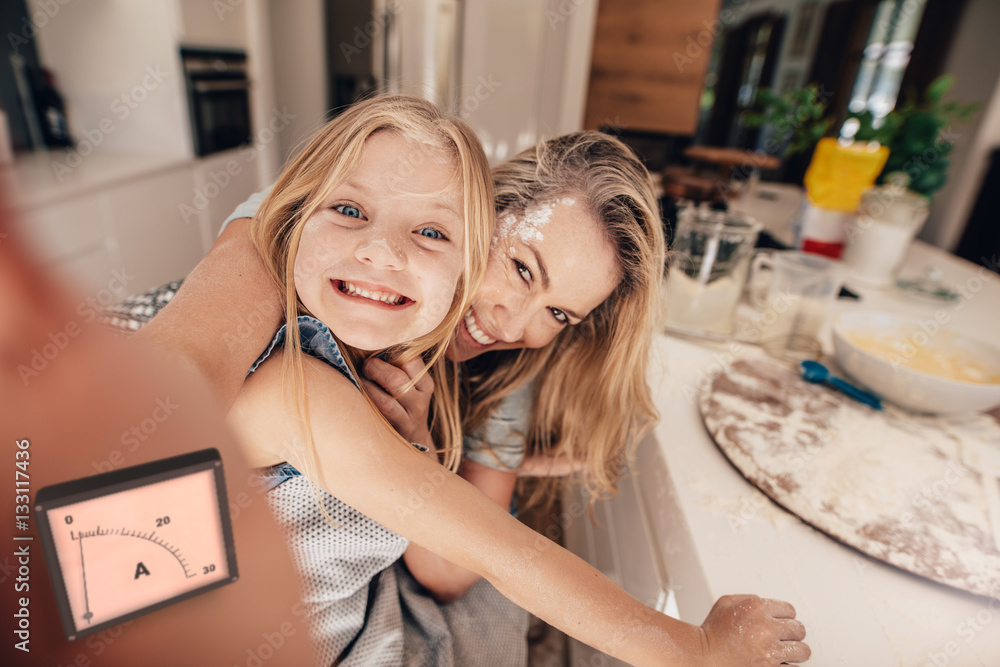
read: 5 A
